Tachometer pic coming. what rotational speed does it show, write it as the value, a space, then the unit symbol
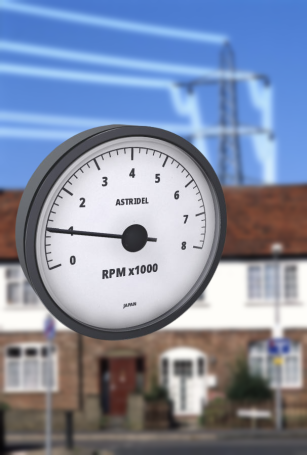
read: 1000 rpm
